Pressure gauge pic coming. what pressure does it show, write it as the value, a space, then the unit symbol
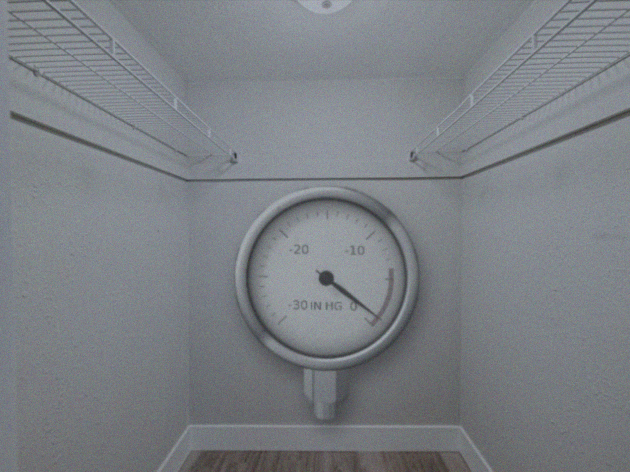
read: -1 inHg
